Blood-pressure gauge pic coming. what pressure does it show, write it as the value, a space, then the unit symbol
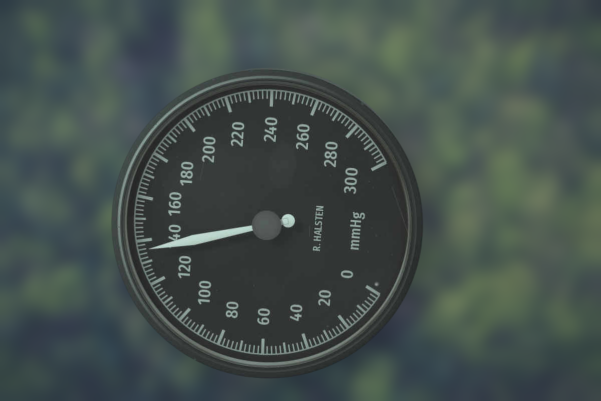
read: 136 mmHg
